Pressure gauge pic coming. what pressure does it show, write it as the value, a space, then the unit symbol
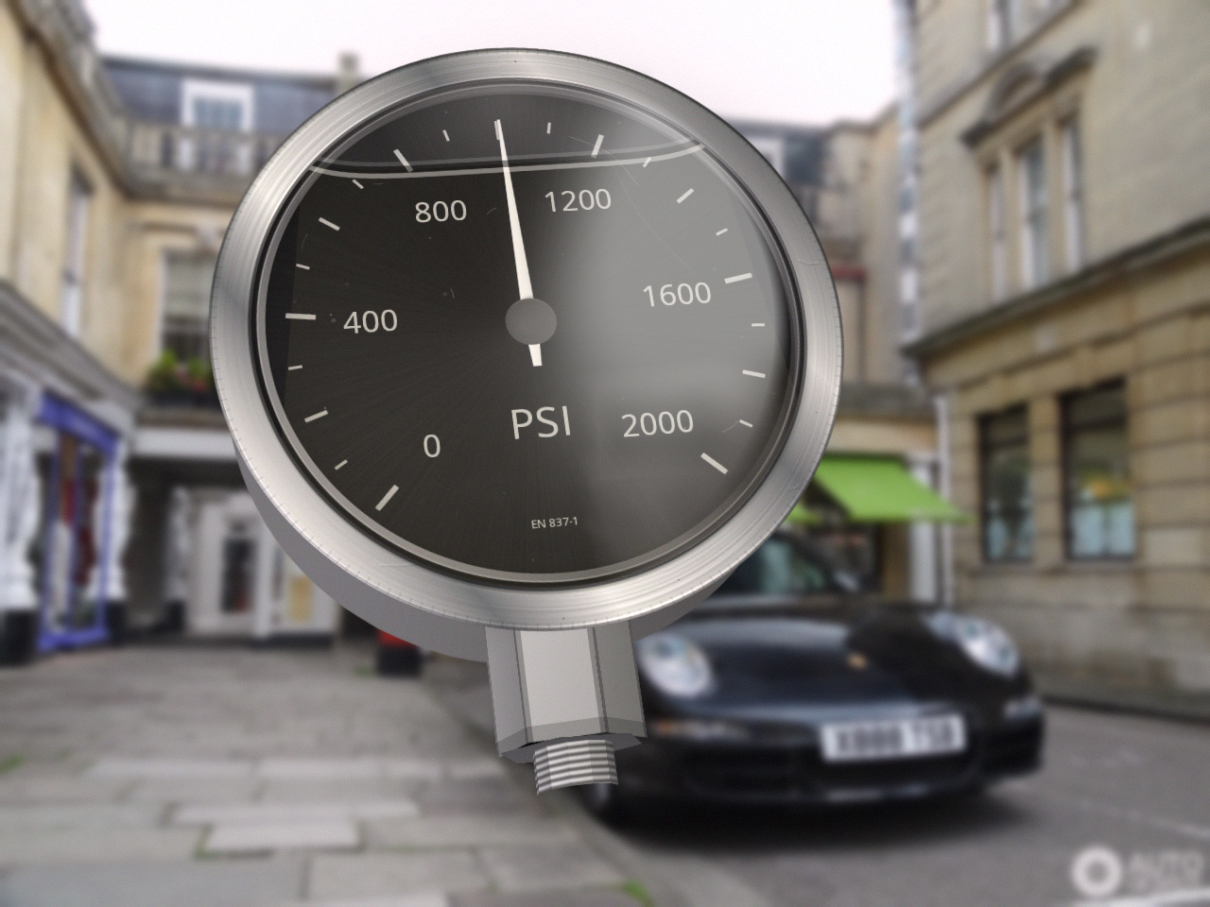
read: 1000 psi
